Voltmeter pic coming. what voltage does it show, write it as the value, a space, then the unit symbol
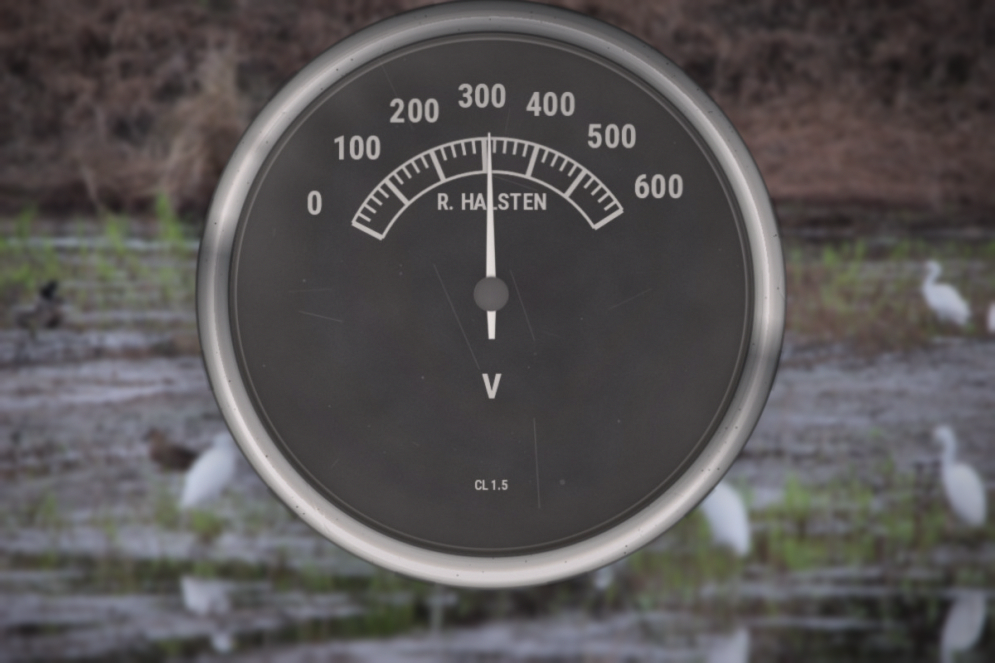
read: 310 V
